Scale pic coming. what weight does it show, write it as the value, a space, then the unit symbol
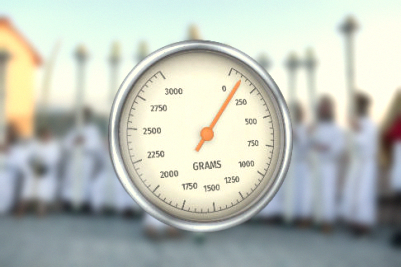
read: 100 g
